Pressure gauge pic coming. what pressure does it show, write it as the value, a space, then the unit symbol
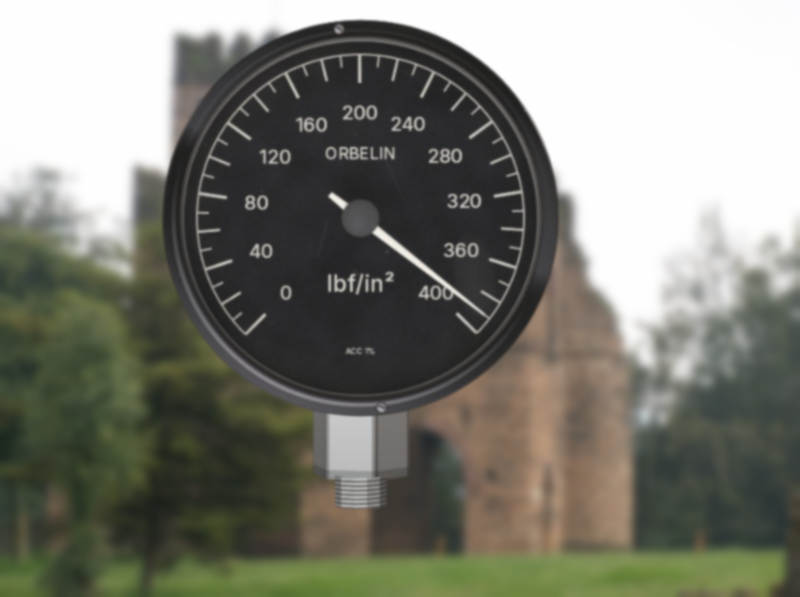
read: 390 psi
